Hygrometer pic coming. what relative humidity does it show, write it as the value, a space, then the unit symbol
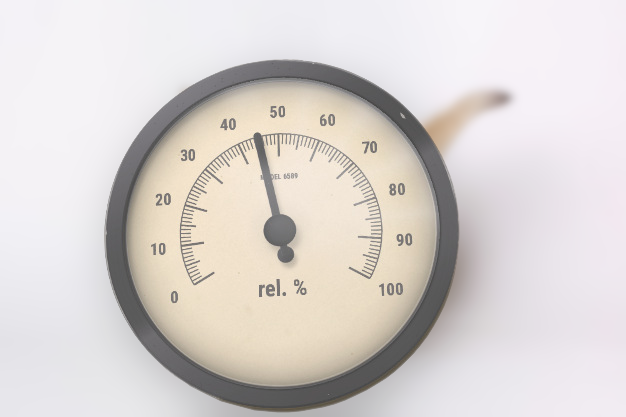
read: 45 %
